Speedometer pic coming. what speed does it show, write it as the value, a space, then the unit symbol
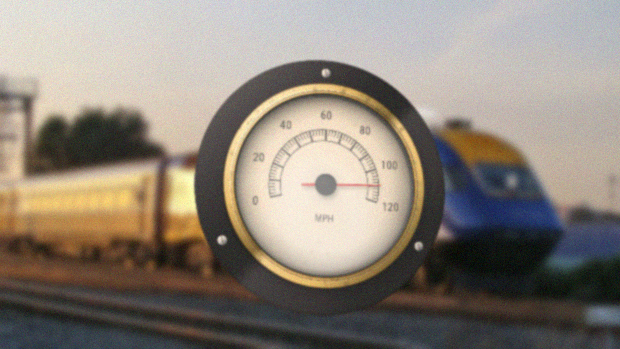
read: 110 mph
